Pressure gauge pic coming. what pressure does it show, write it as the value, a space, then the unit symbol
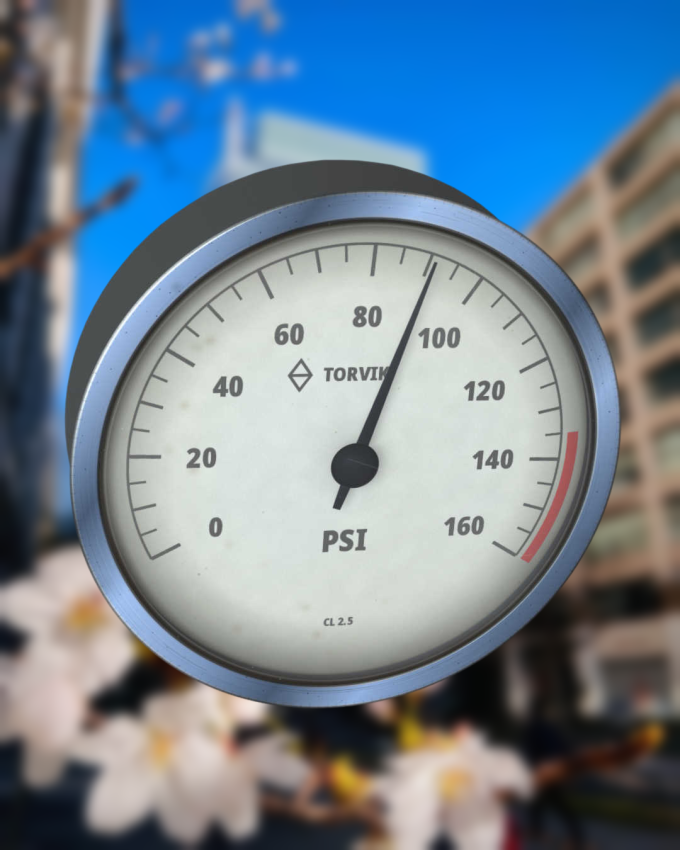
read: 90 psi
